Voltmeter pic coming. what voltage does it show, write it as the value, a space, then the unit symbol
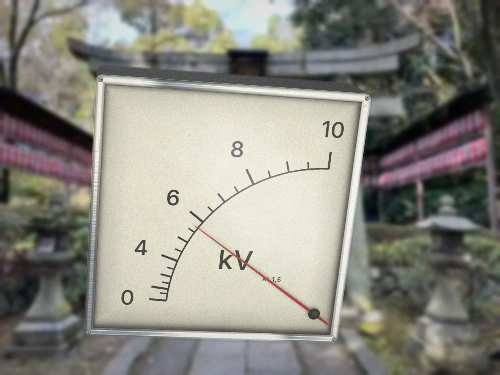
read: 5.75 kV
